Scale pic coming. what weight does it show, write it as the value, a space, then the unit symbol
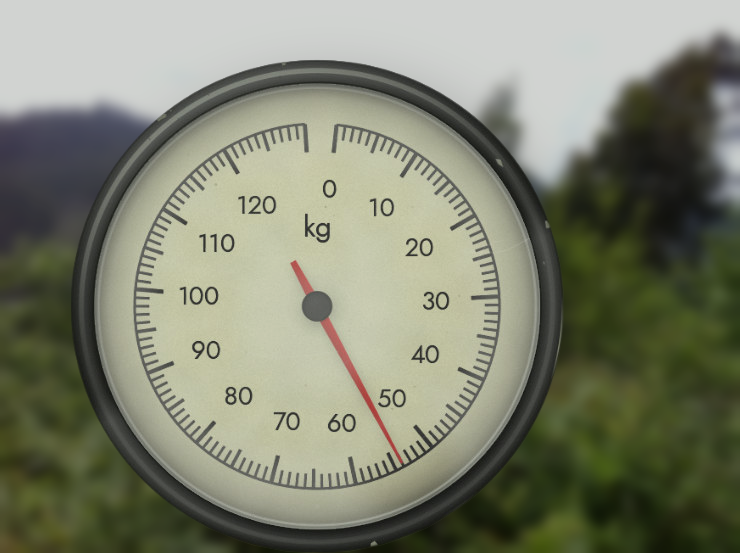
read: 54 kg
